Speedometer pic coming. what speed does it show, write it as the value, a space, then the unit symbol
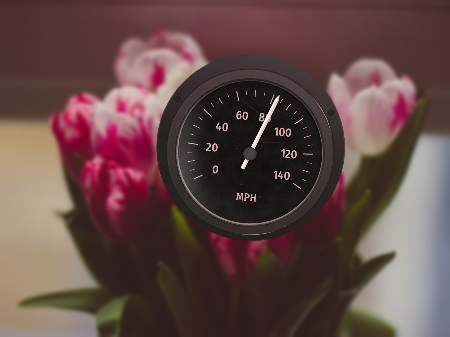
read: 82.5 mph
